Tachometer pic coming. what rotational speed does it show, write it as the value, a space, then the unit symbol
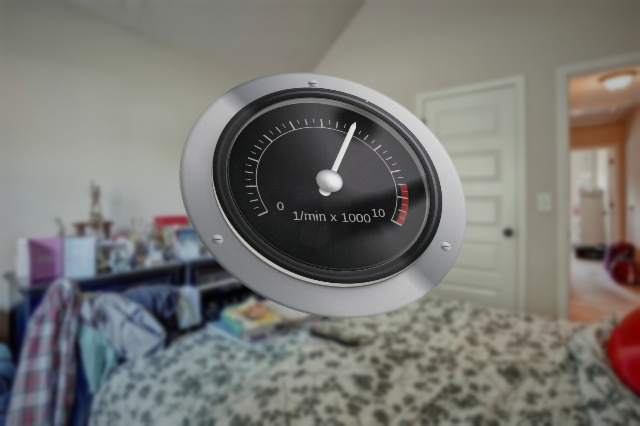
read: 6000 rpm
